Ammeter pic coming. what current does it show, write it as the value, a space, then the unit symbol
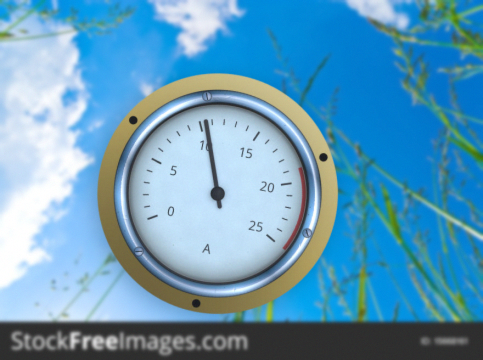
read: 10.5 A
